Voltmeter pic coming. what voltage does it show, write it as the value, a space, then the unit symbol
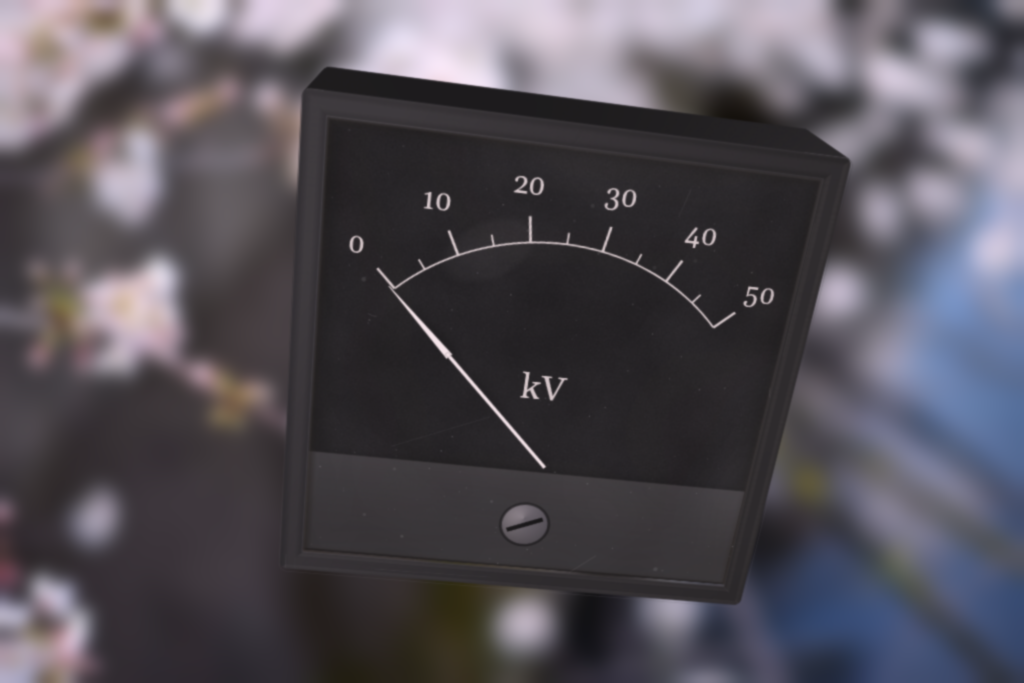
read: 0 kV
